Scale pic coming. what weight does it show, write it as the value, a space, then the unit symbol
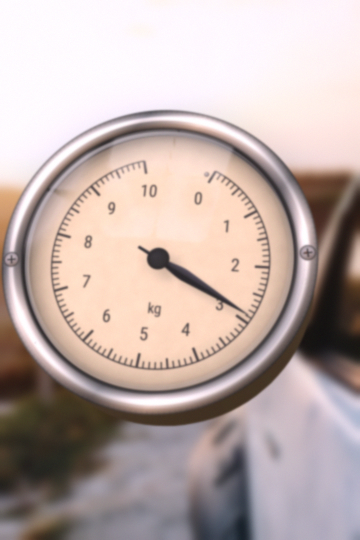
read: 2.9 kg
